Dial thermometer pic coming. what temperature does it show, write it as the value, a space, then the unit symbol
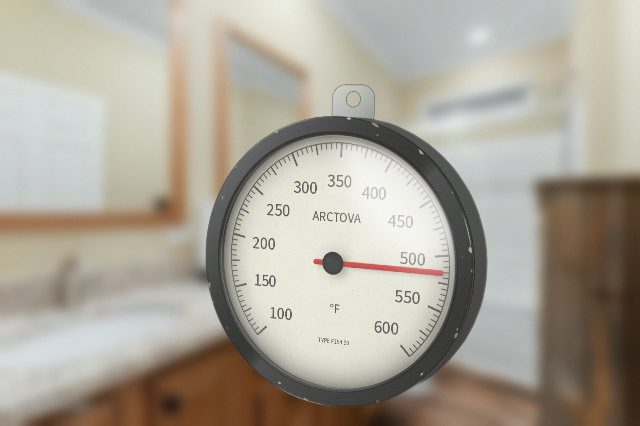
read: 515 °F
